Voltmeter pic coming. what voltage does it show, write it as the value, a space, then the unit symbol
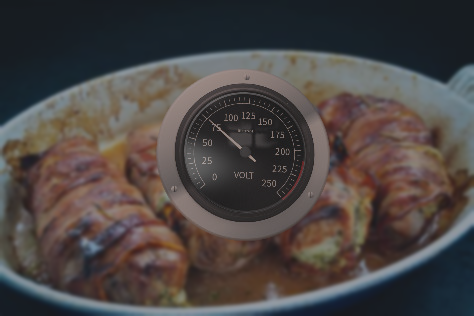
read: 75 V
